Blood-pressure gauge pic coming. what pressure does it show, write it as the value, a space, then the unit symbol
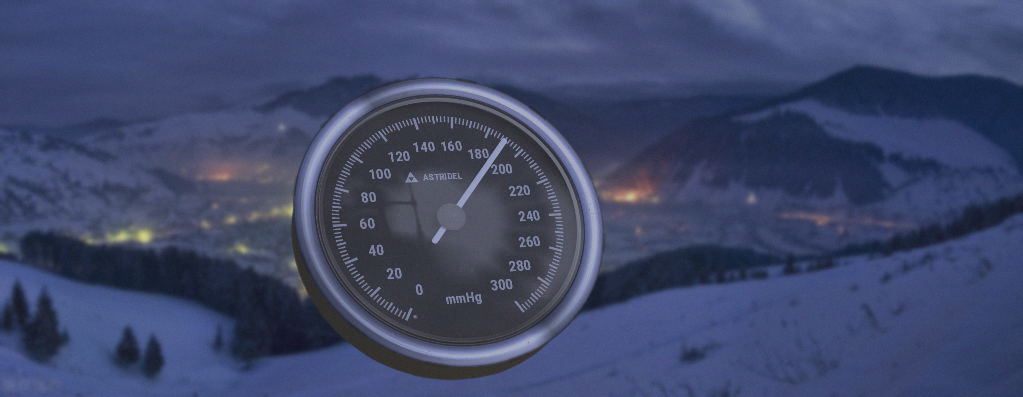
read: 190 mmHg
